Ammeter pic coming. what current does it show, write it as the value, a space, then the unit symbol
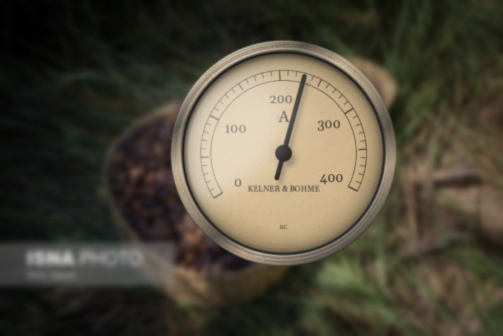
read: 230 A
